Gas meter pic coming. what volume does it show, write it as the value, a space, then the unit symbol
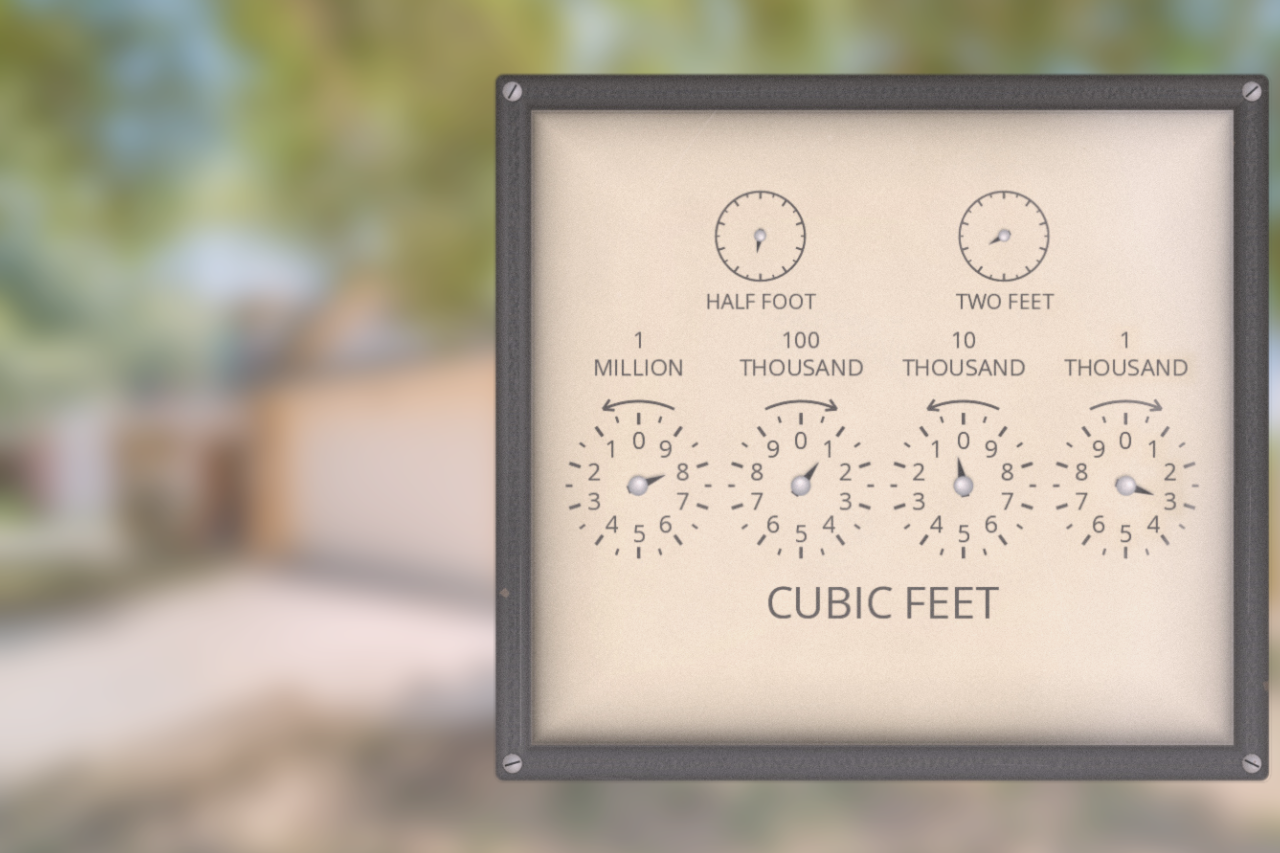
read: 810300 ft³
